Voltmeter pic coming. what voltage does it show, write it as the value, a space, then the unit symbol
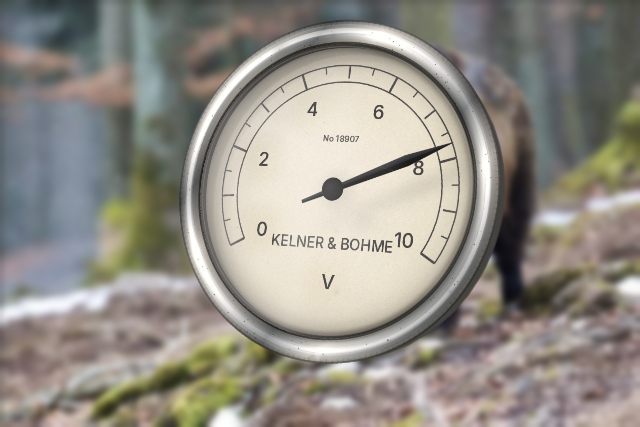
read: 7.75 V
